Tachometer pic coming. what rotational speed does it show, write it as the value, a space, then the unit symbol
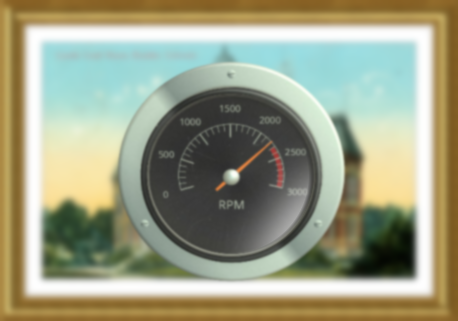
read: 2200 rpm
